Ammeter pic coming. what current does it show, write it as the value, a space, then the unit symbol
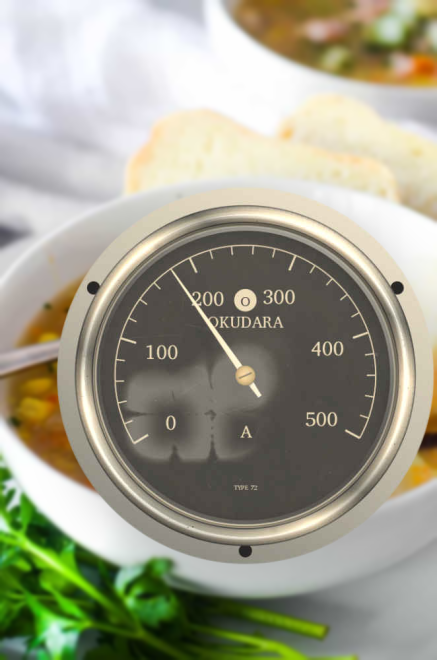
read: 180 A
